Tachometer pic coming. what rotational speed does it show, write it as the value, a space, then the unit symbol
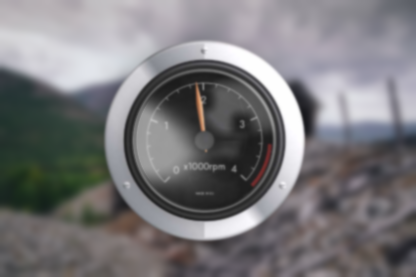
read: 1900 rpm
